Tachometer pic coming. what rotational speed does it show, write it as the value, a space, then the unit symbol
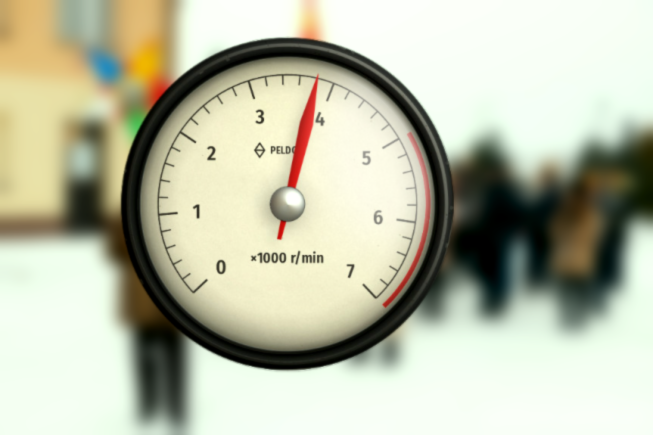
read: 3800 rpm
